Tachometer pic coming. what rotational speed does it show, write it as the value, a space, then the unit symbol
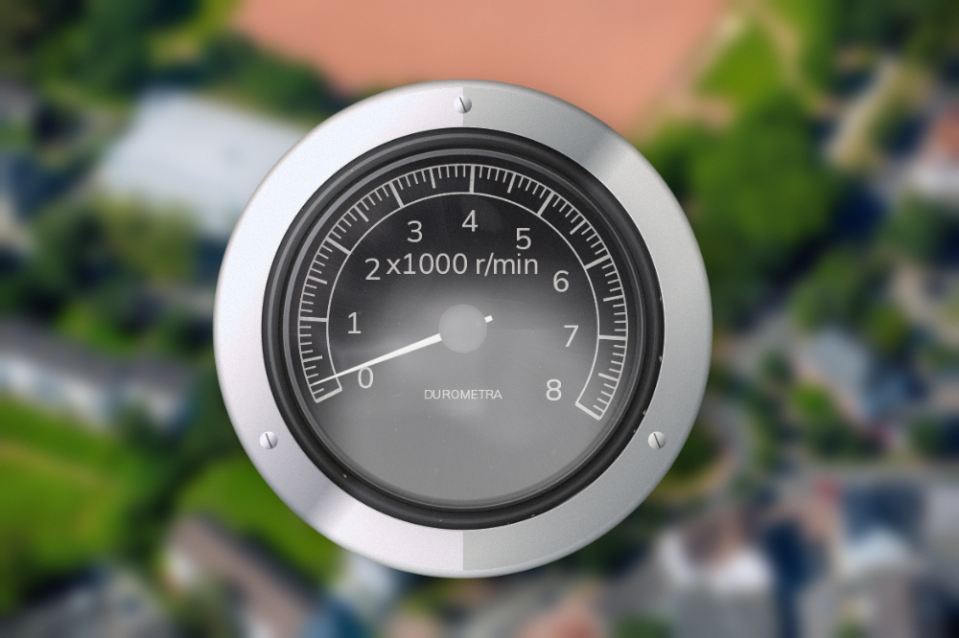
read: 200 rpm
